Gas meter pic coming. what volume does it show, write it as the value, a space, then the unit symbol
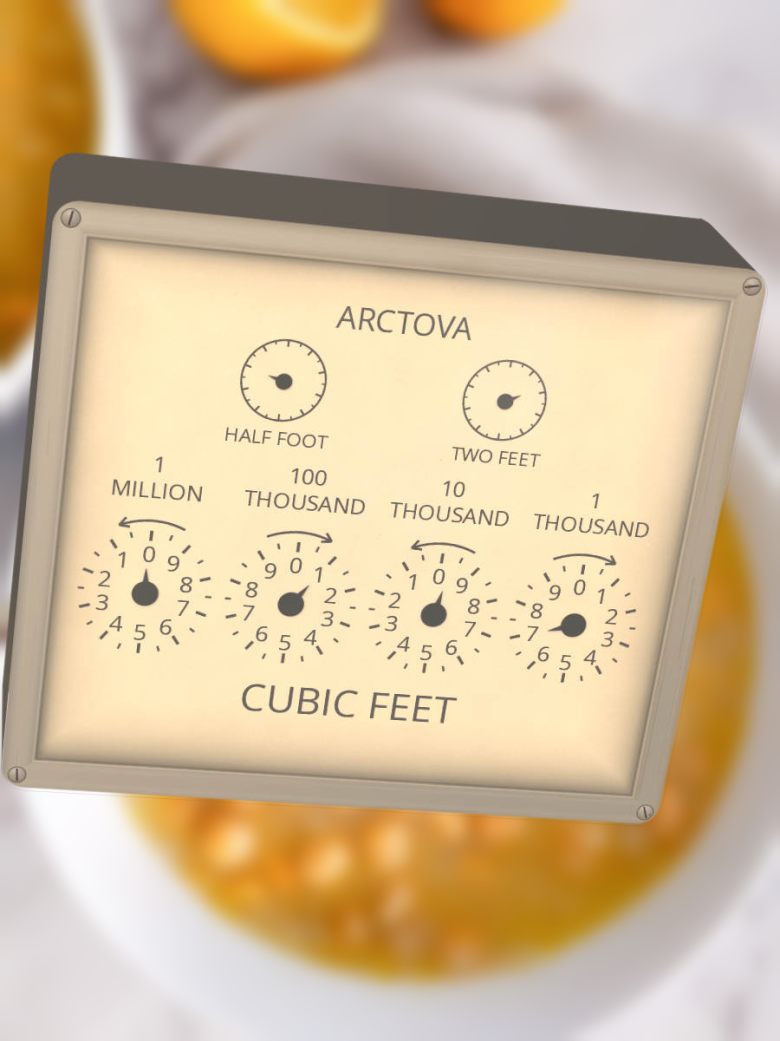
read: 9700 ft³
